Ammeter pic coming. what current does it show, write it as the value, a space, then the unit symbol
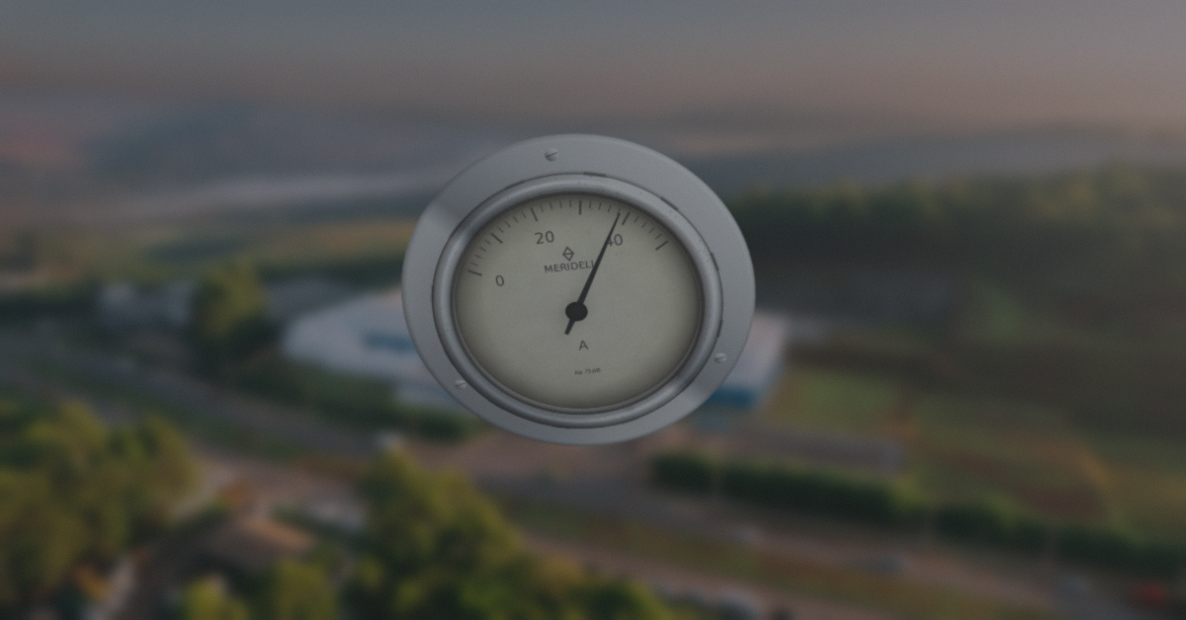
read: 38 A
